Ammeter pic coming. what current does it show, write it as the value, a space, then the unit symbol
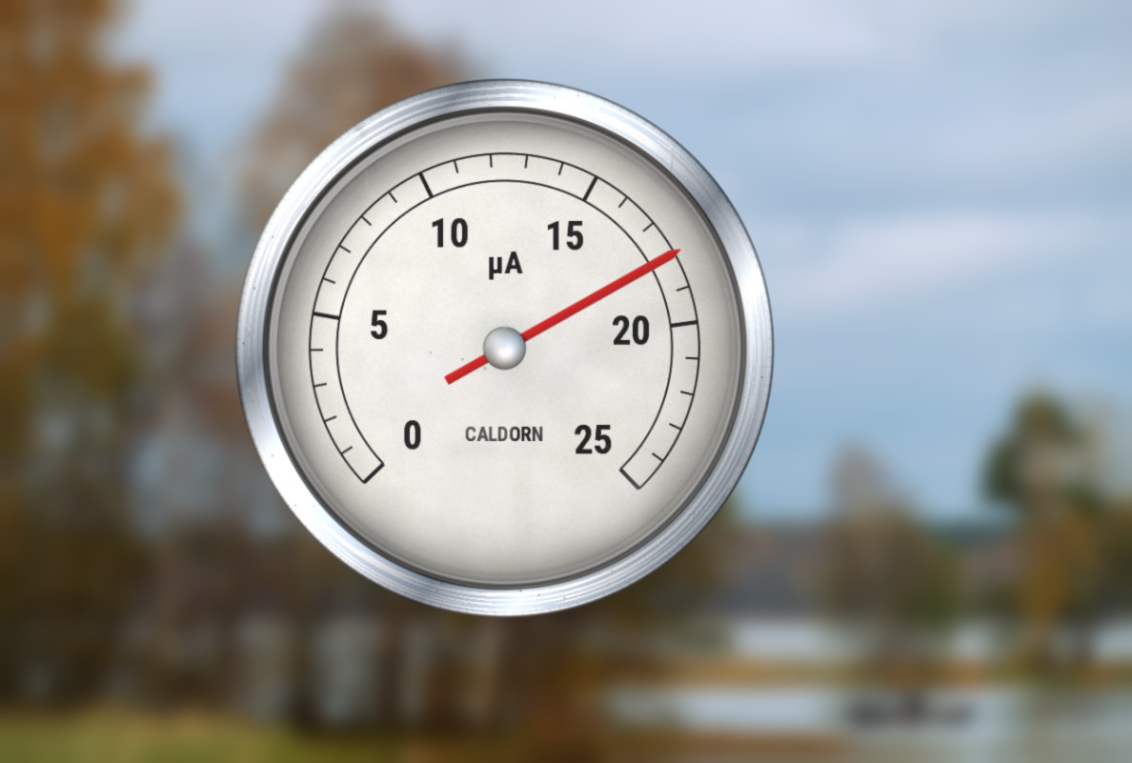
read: 18 µA
